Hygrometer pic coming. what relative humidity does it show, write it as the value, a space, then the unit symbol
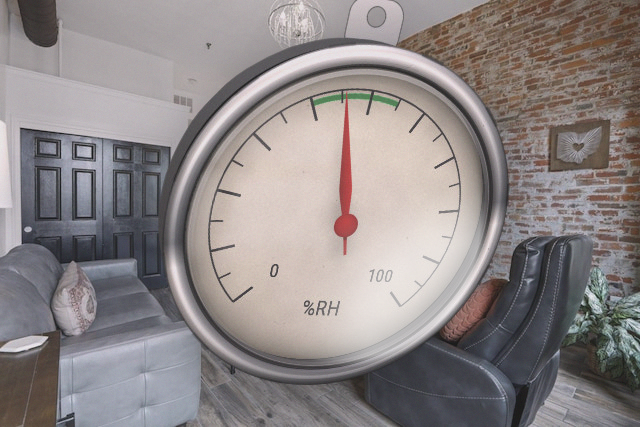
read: 45 %
